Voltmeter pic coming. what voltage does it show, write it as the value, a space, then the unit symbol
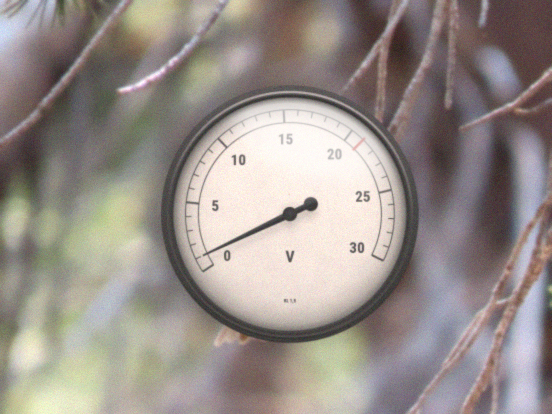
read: 1 V
